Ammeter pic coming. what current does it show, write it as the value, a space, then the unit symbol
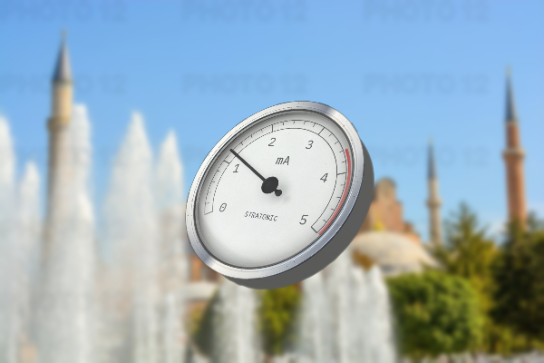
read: 1.2 mA
